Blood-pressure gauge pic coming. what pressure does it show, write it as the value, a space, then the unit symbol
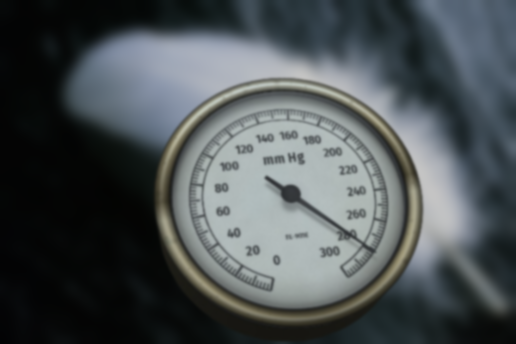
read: 280 mmHg
